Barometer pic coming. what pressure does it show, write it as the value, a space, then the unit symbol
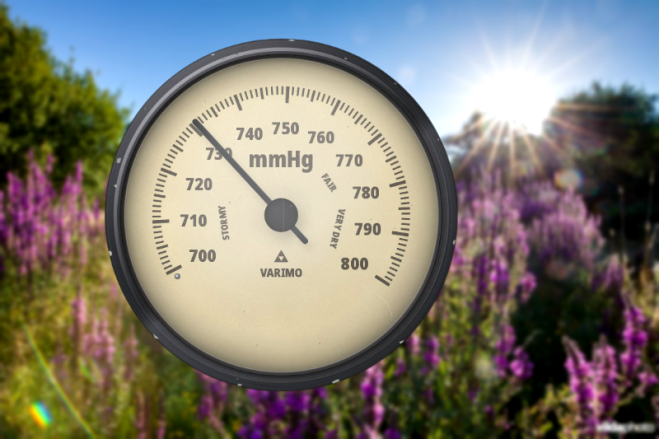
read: 731 mmHg
